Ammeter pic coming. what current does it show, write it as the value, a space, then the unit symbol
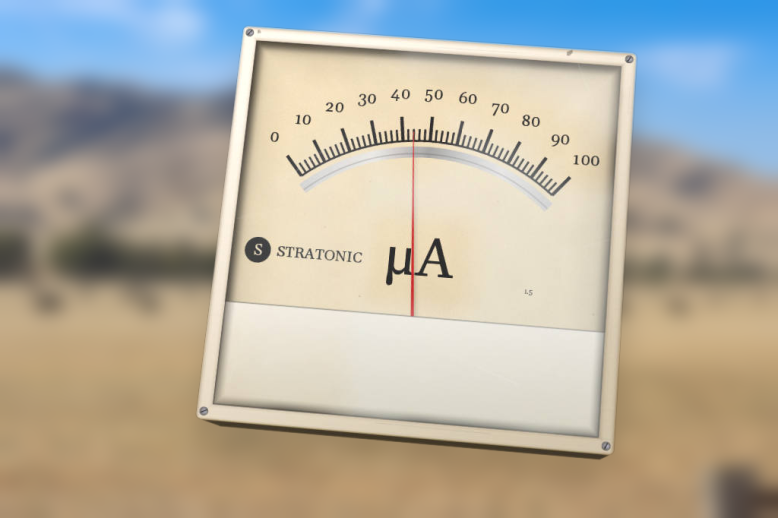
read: 44 µA
